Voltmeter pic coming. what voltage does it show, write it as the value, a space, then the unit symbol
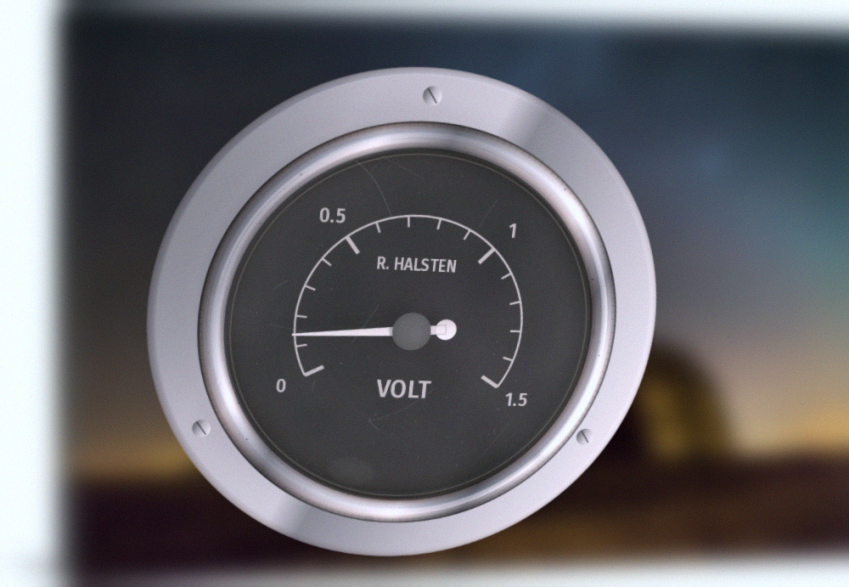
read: 0.15 V
